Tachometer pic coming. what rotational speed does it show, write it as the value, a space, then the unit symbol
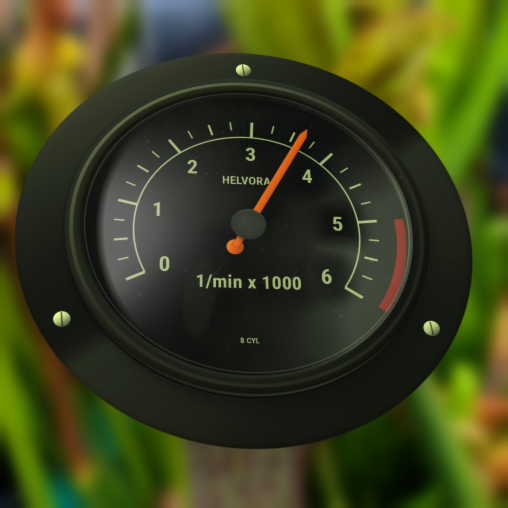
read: 3625 rpm
